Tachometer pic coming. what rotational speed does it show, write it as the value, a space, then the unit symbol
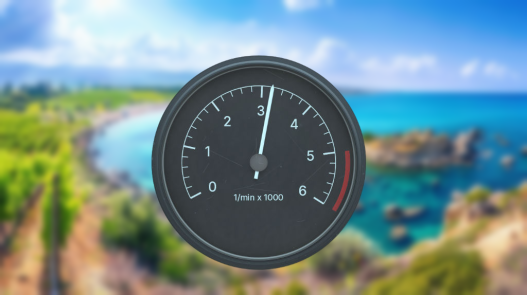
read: 3200 rpm
